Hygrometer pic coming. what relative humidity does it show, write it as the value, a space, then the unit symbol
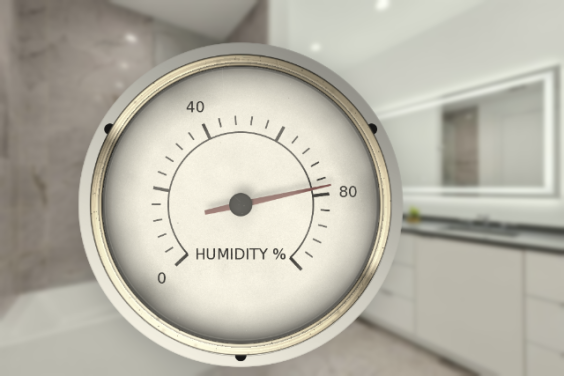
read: 78 %
